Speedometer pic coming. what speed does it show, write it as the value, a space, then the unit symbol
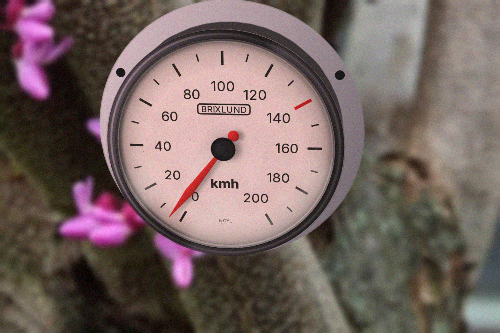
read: 5 km/h
